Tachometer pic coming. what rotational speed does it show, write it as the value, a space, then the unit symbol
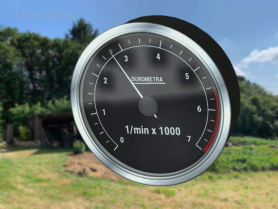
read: 2750 rpm
